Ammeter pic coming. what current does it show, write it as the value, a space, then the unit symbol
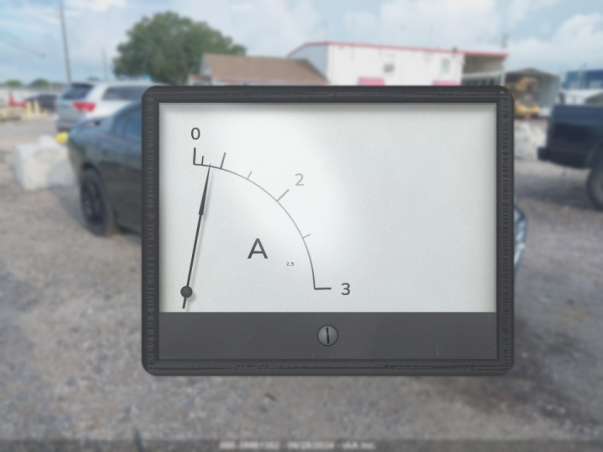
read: 0.75 A
